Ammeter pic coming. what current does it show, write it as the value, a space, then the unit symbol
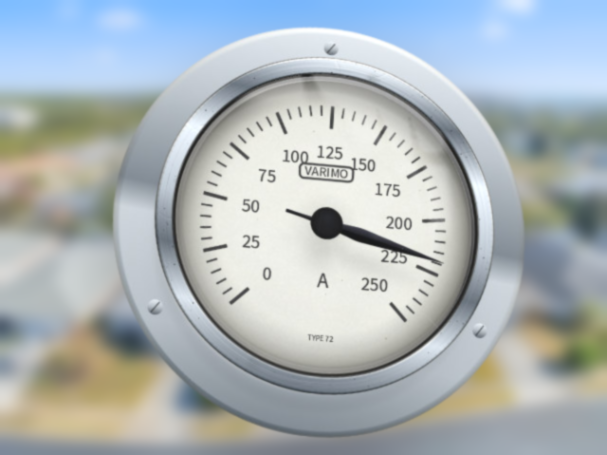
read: 220 A
